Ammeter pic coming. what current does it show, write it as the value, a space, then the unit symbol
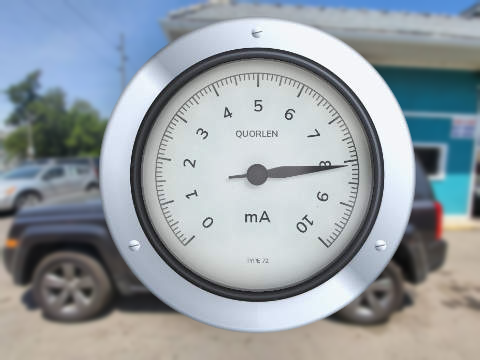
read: 8.1 mA
